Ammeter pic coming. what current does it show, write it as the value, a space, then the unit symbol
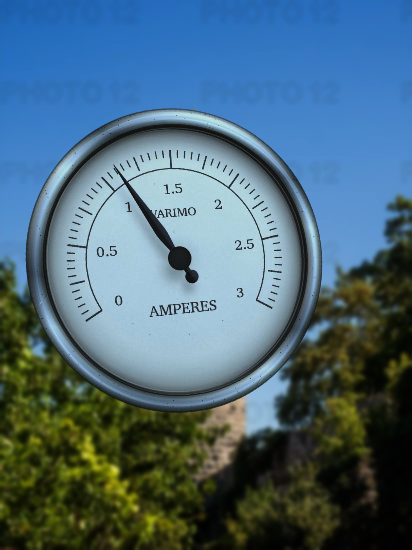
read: 1.1 A
